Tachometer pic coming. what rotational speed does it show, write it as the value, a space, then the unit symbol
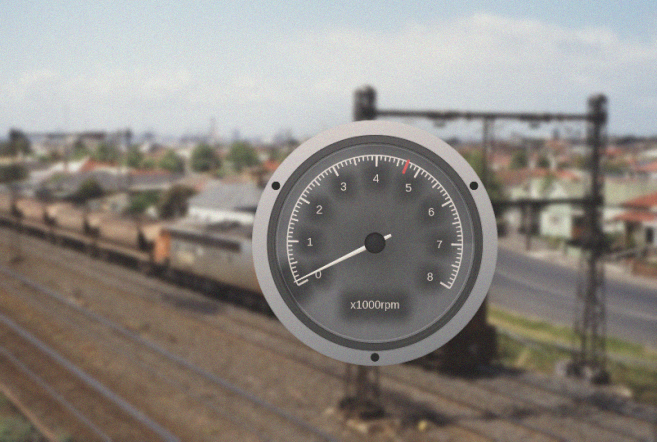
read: 100 rpm
